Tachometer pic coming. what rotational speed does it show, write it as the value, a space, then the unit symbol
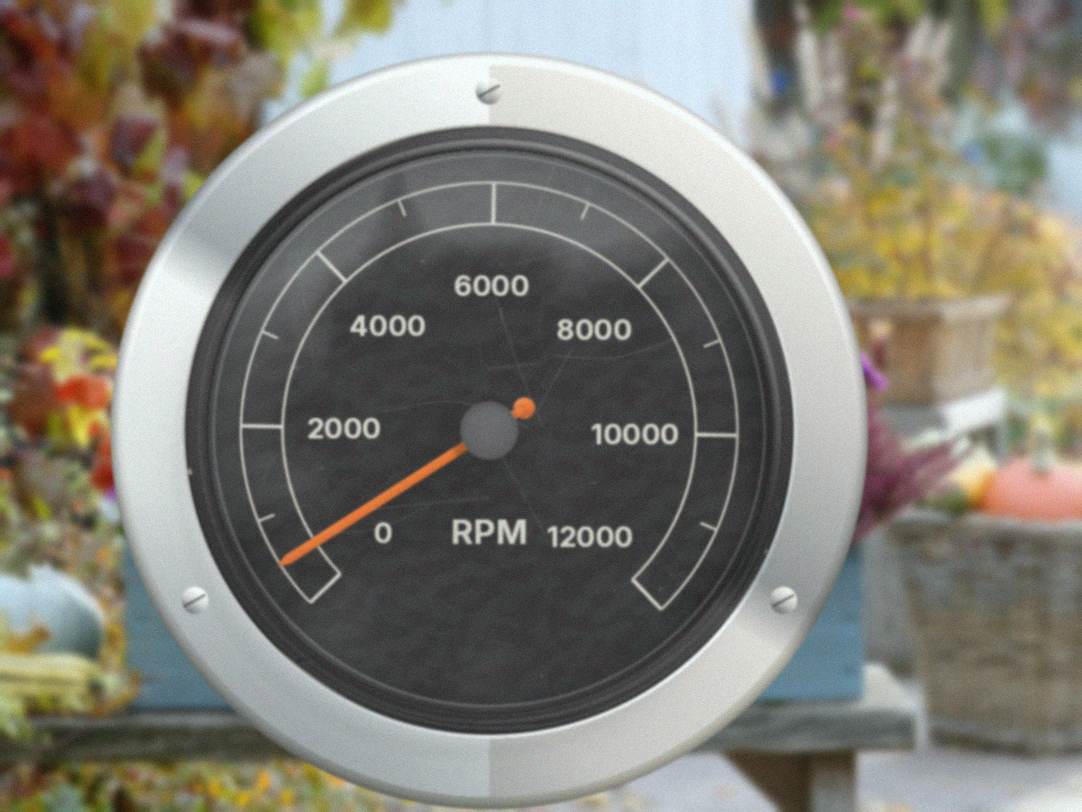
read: 500 rpm
